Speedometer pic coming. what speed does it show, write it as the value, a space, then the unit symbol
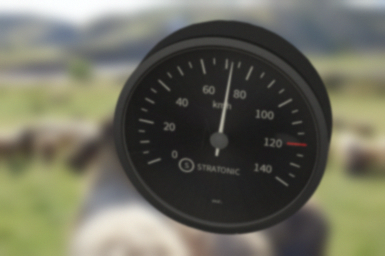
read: 72.5 km/h
